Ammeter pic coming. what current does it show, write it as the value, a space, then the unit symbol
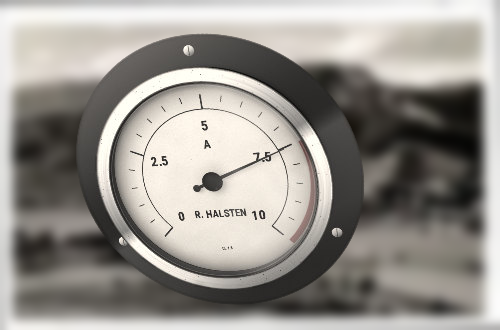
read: 7.5 A
